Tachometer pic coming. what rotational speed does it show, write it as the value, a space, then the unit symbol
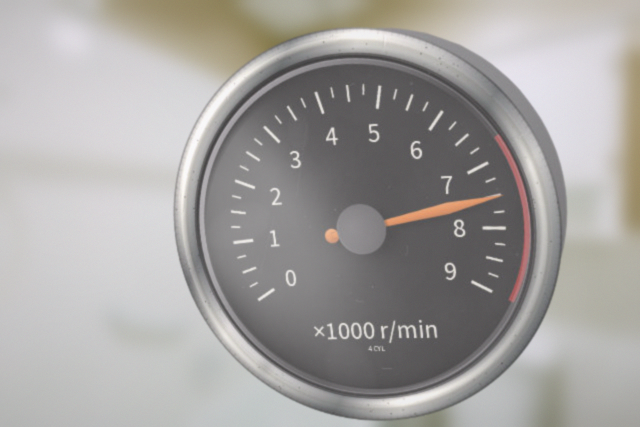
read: 7500 rpm
